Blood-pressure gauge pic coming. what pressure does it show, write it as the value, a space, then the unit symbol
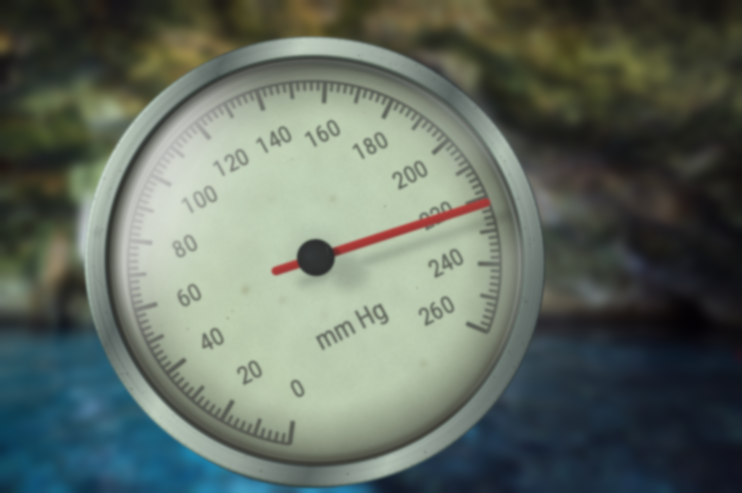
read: 222 mmHg
